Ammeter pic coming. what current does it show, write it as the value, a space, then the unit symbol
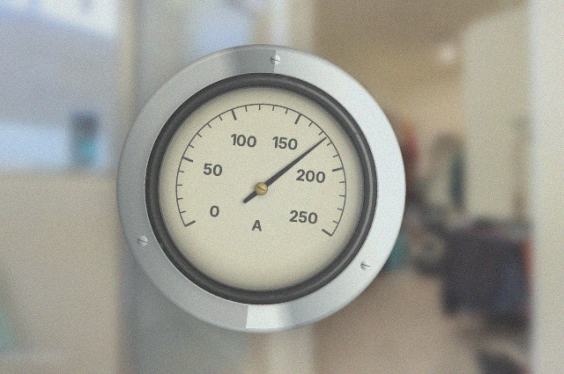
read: 175 A
